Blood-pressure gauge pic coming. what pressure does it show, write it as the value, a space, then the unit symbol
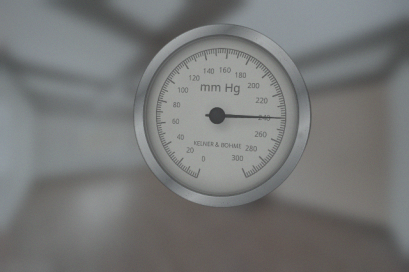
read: 240 mmHg
